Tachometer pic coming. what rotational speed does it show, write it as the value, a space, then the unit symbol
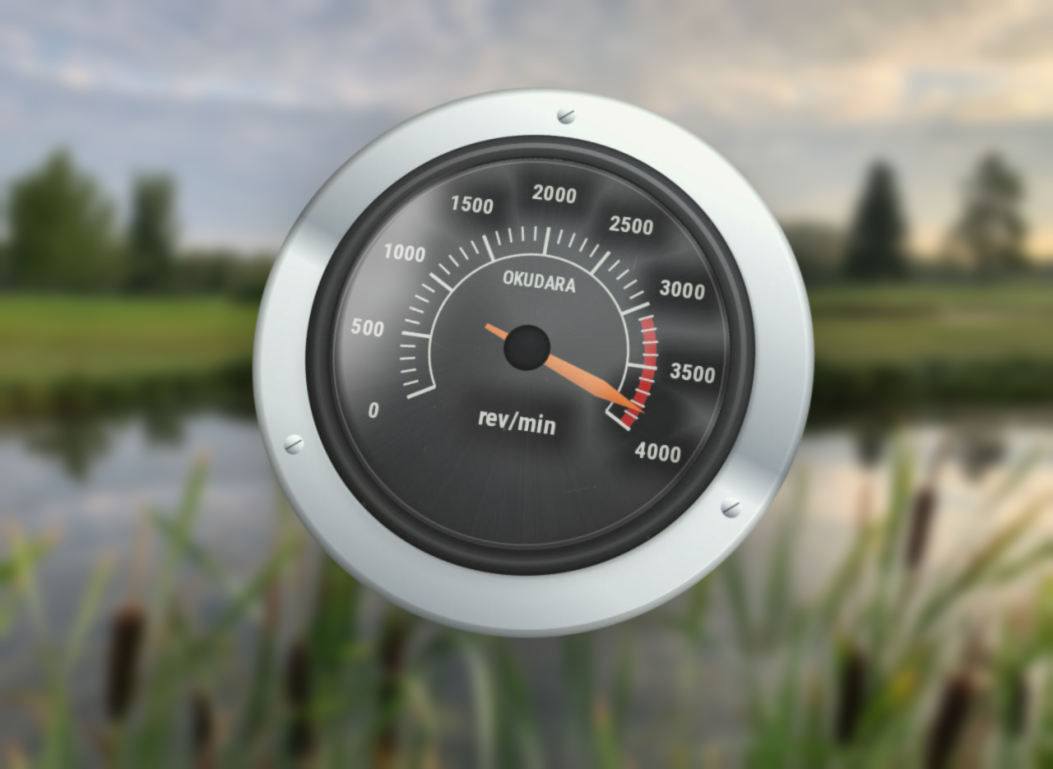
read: 3850 rpm
